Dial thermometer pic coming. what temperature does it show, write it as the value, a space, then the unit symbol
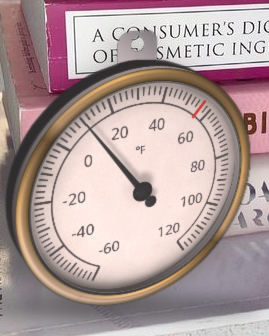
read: 10 °F
